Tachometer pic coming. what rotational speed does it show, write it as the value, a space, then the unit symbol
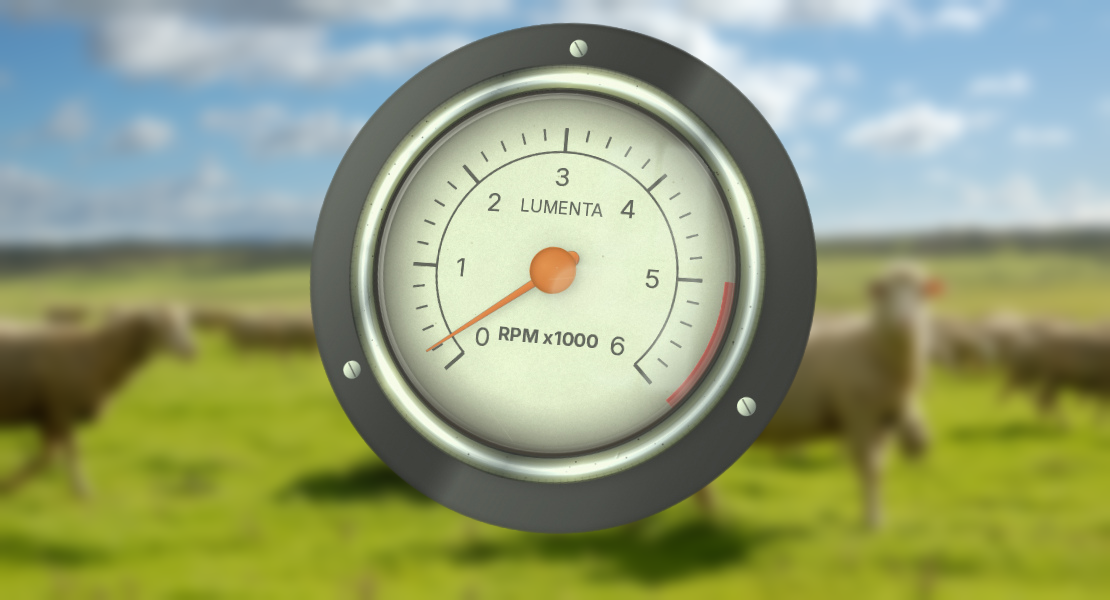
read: 200 rpm
